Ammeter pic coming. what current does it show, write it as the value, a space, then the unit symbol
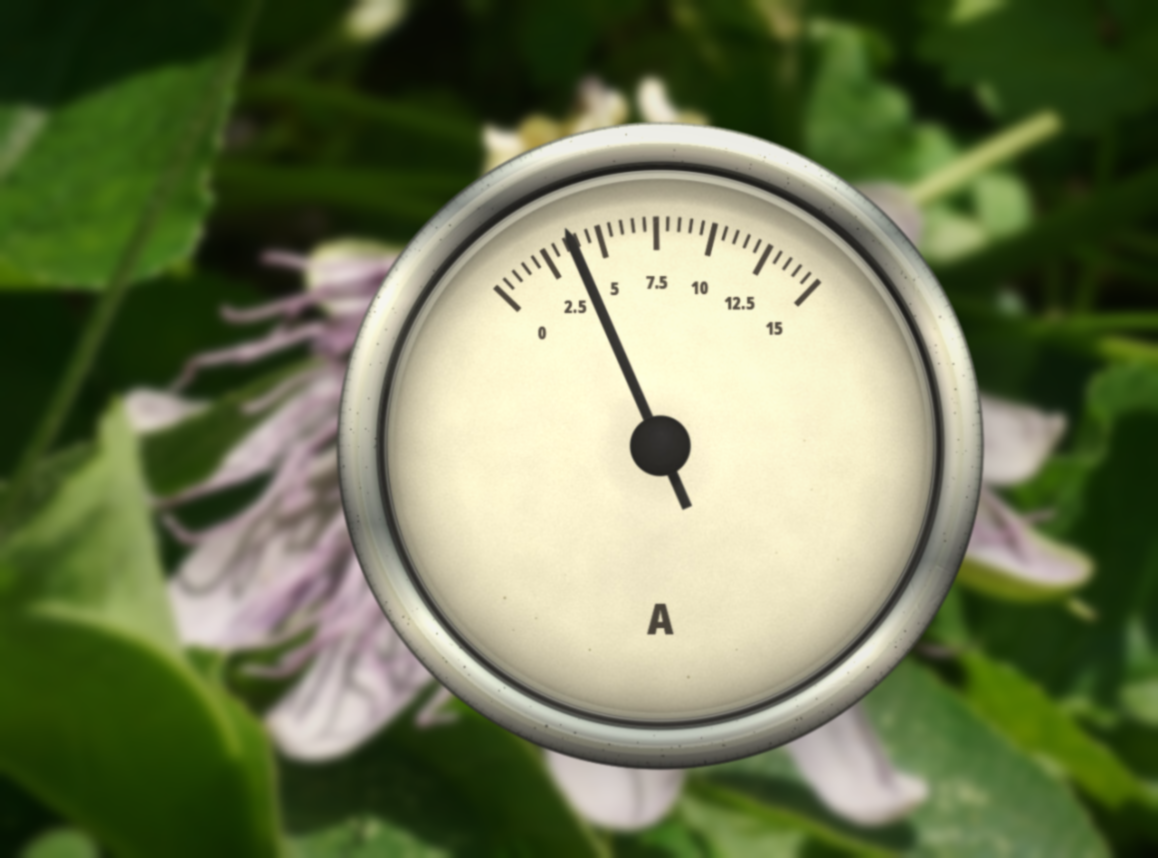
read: 3.75 A
